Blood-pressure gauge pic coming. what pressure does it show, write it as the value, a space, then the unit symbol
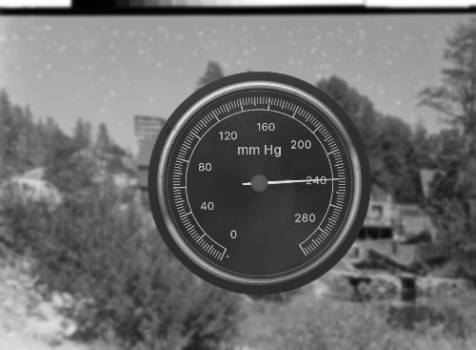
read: 240 mmHg
